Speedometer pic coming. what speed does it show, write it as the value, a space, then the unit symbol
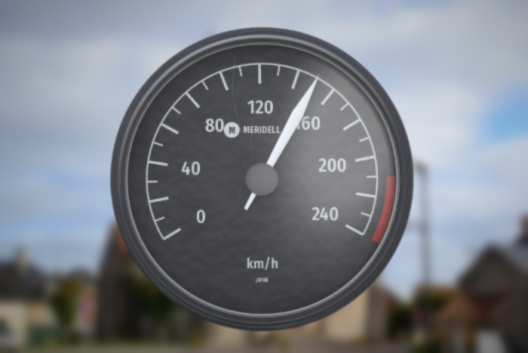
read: 150 km/h
